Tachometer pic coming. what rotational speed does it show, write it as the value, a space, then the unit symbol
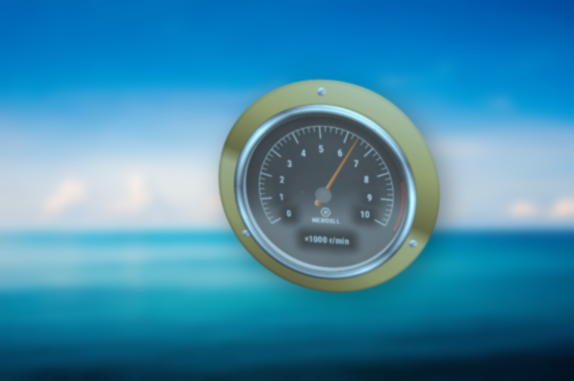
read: 6400 rpm
